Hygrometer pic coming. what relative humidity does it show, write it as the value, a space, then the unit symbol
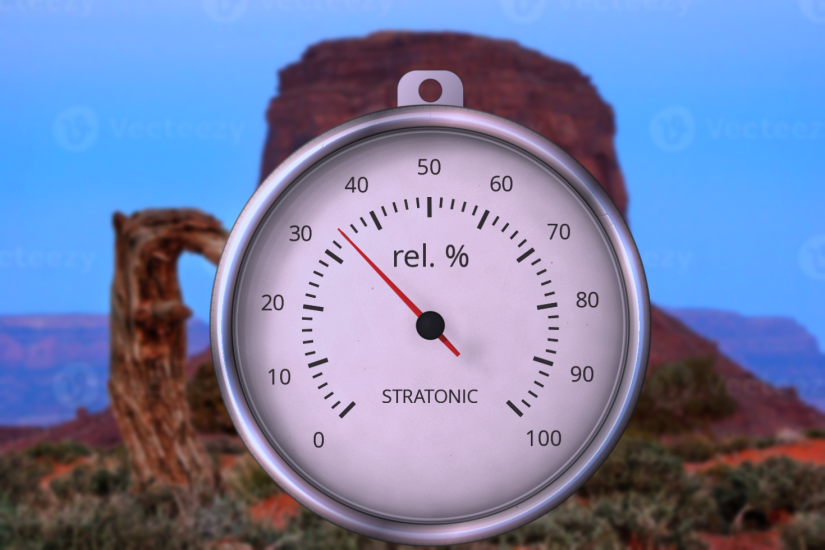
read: 34 %
